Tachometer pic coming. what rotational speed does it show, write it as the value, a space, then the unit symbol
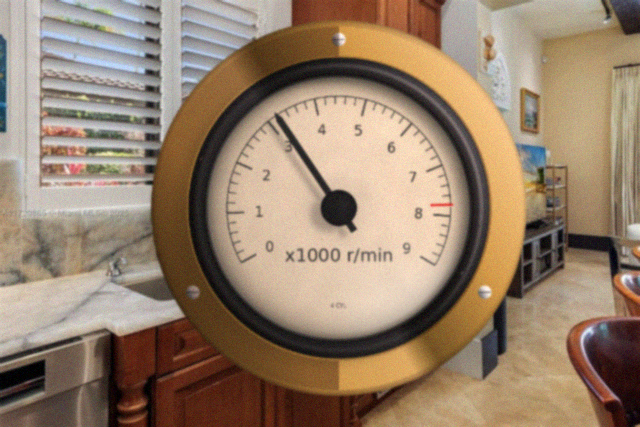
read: 3200 rpm
